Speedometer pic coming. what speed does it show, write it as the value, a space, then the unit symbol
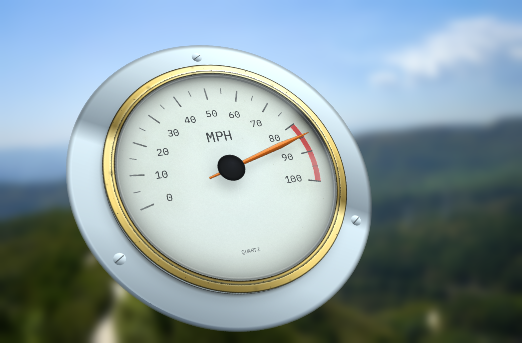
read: 85 mph
